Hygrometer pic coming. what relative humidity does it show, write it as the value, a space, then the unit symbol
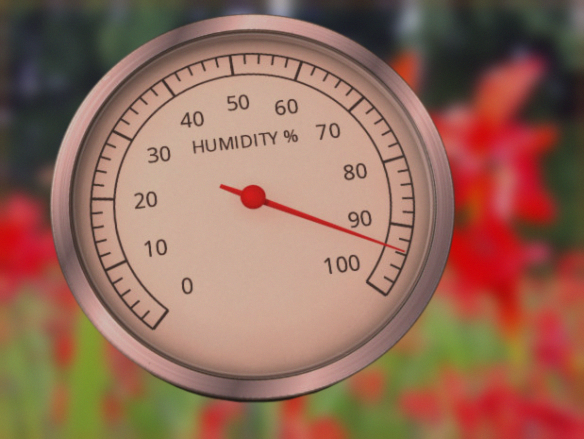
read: 94 %
